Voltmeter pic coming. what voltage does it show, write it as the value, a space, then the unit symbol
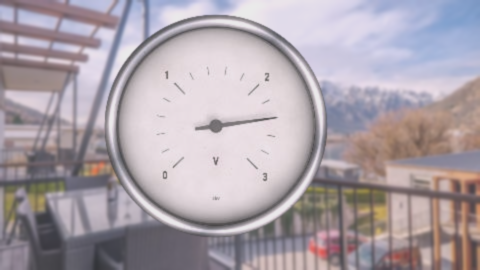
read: 2.4 V
